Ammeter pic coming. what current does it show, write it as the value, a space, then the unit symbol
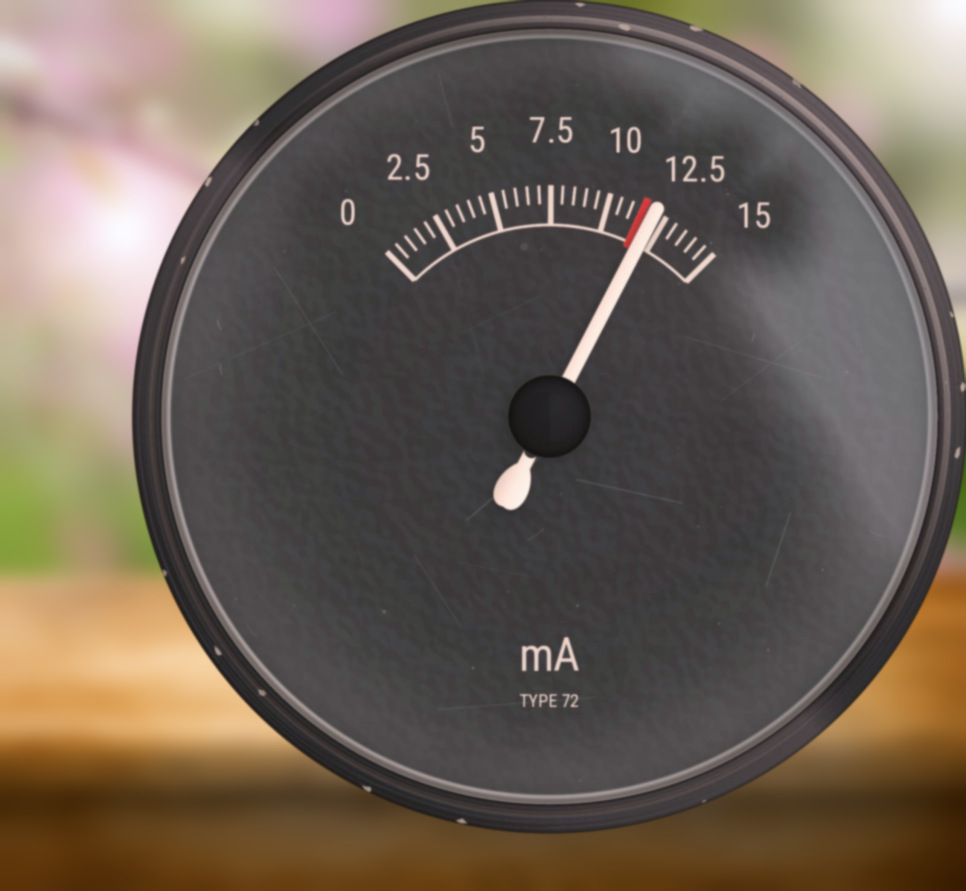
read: 12 mA
